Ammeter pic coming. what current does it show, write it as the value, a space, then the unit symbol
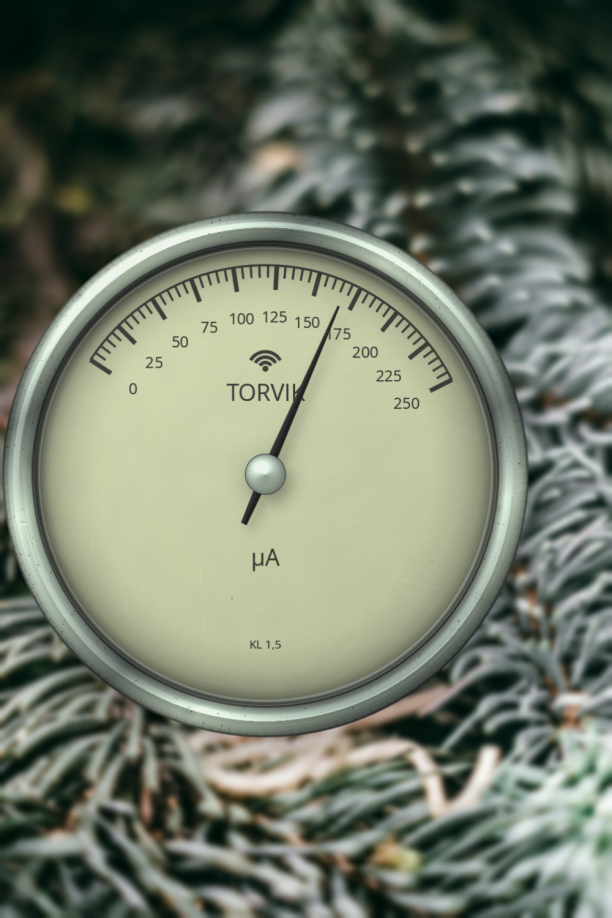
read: 167.5 µA
